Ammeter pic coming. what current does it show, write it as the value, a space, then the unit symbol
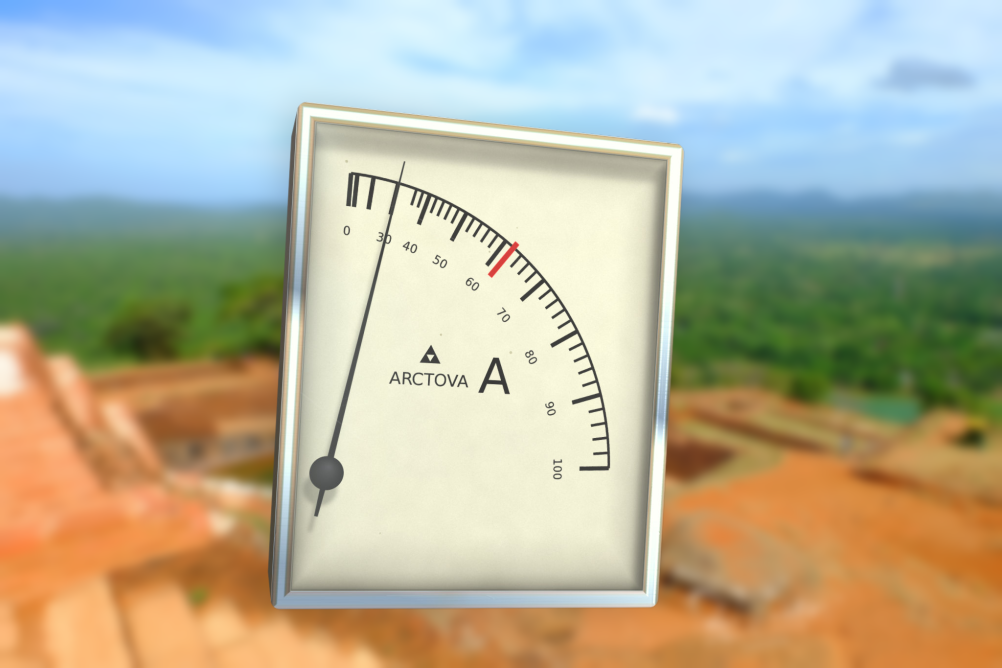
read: 30 A
